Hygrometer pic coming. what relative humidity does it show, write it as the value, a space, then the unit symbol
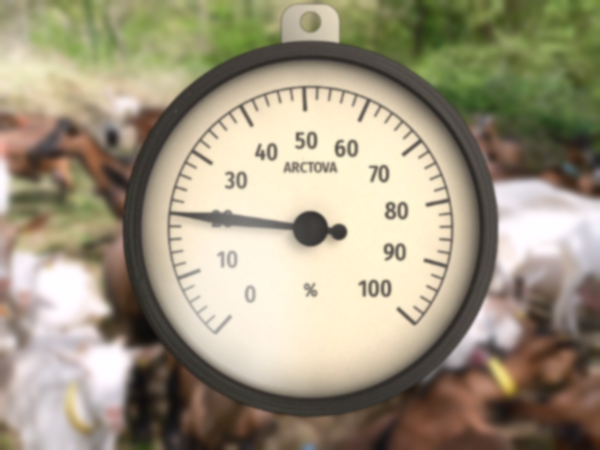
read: 20 %
